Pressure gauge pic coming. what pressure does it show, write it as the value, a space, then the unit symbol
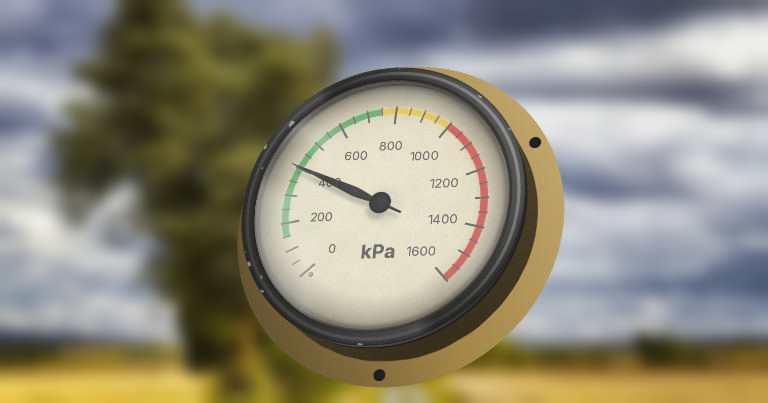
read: 400 kPa
